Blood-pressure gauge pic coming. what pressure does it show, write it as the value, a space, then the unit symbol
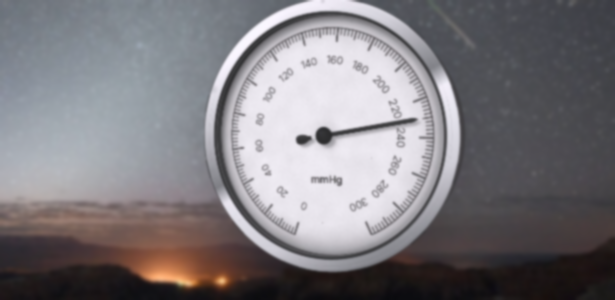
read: 230 mmHg
